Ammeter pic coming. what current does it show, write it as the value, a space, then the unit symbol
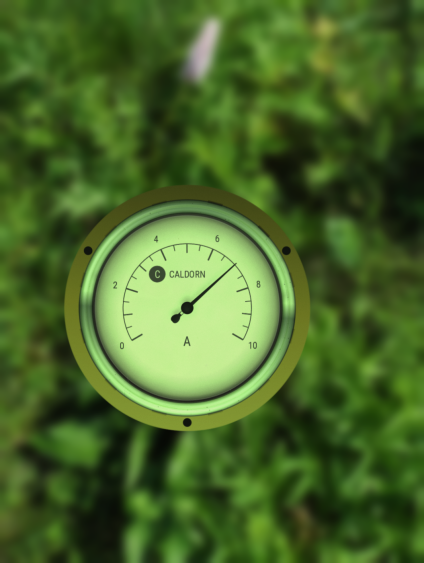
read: 7 A
